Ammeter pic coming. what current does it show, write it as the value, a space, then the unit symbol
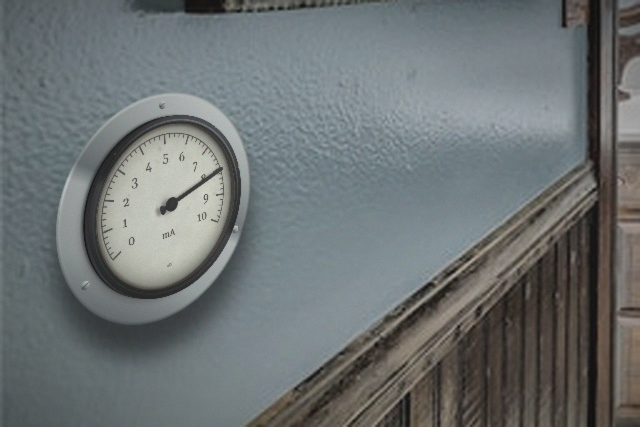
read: 8 mA
